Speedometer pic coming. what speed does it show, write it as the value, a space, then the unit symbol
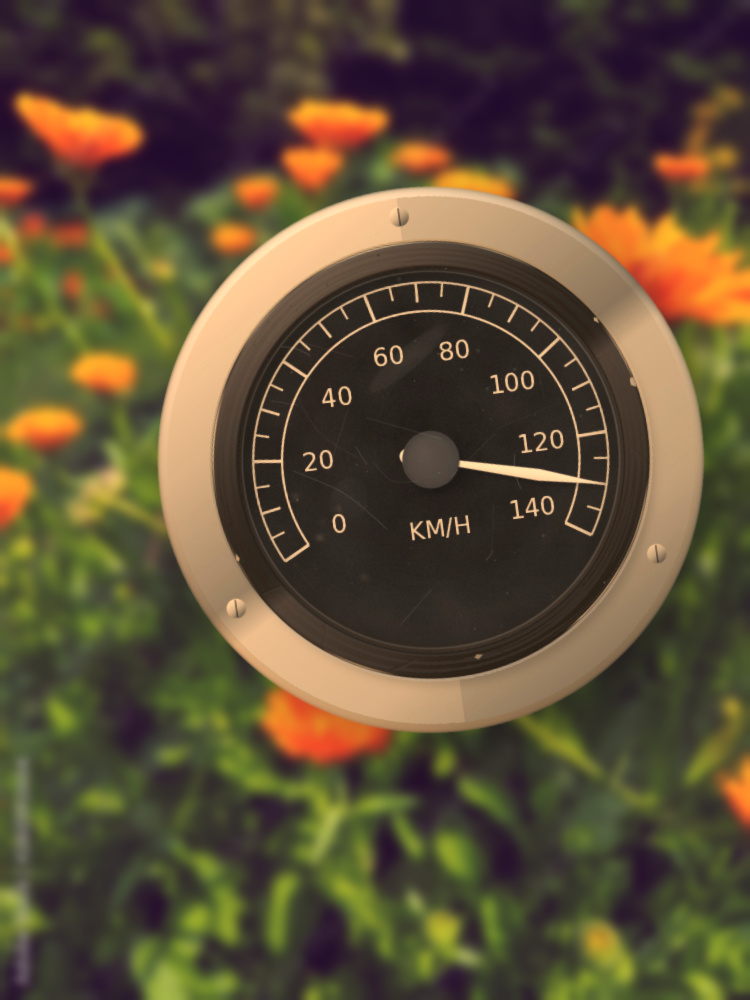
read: 130 km/h
